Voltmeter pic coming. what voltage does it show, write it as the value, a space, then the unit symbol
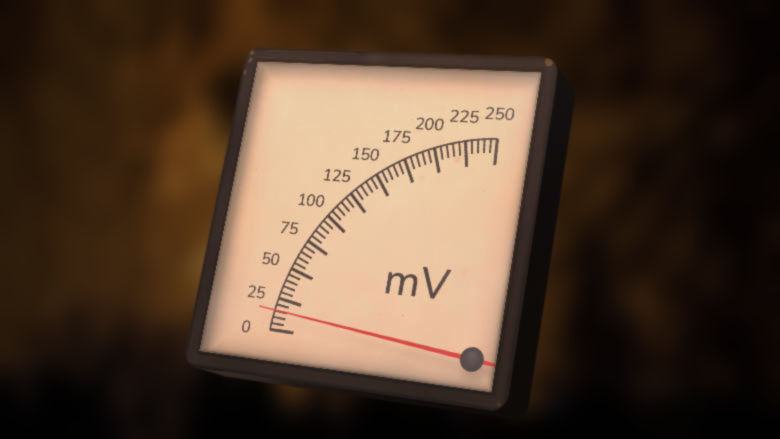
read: 15 mV
